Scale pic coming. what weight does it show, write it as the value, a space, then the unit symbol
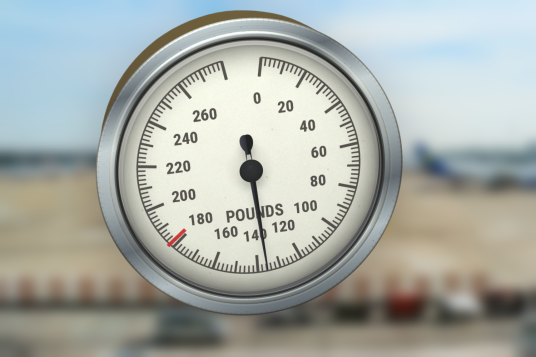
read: 136 lb
